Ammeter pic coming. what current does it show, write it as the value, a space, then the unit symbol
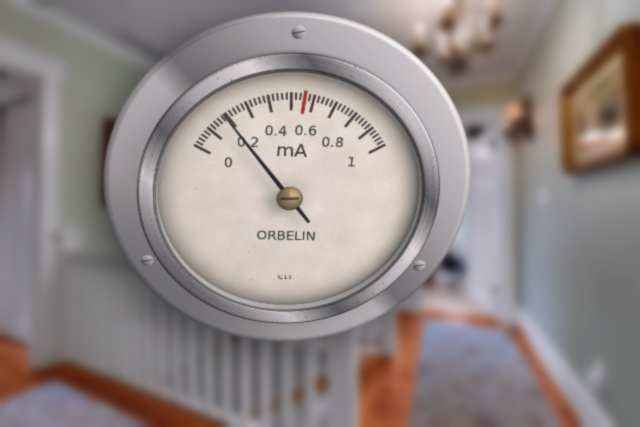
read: 0.2 mA
